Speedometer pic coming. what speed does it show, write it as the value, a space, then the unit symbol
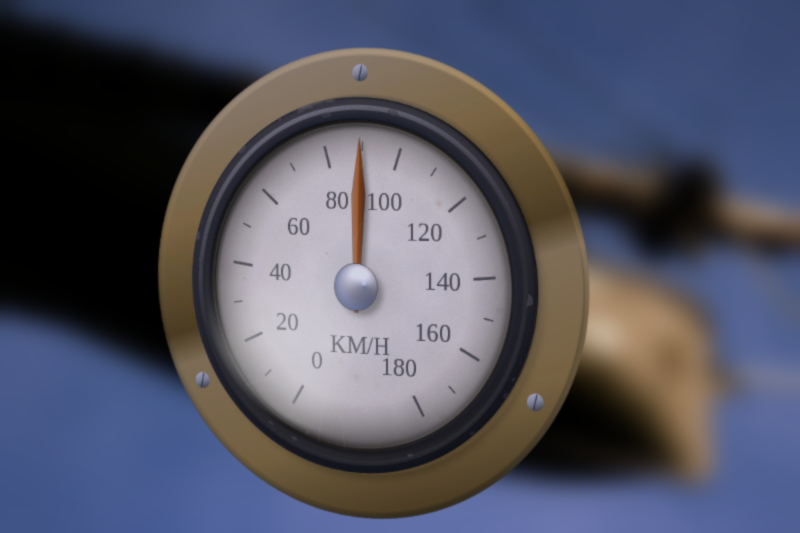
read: 90 km/h
